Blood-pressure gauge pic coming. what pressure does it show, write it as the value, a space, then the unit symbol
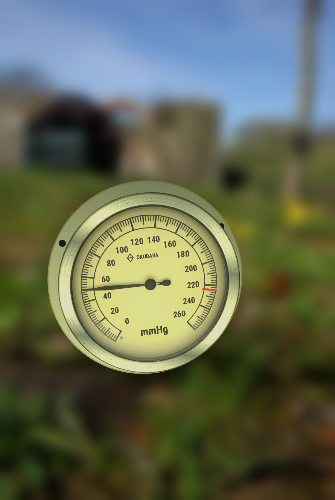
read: 50 mmHg
